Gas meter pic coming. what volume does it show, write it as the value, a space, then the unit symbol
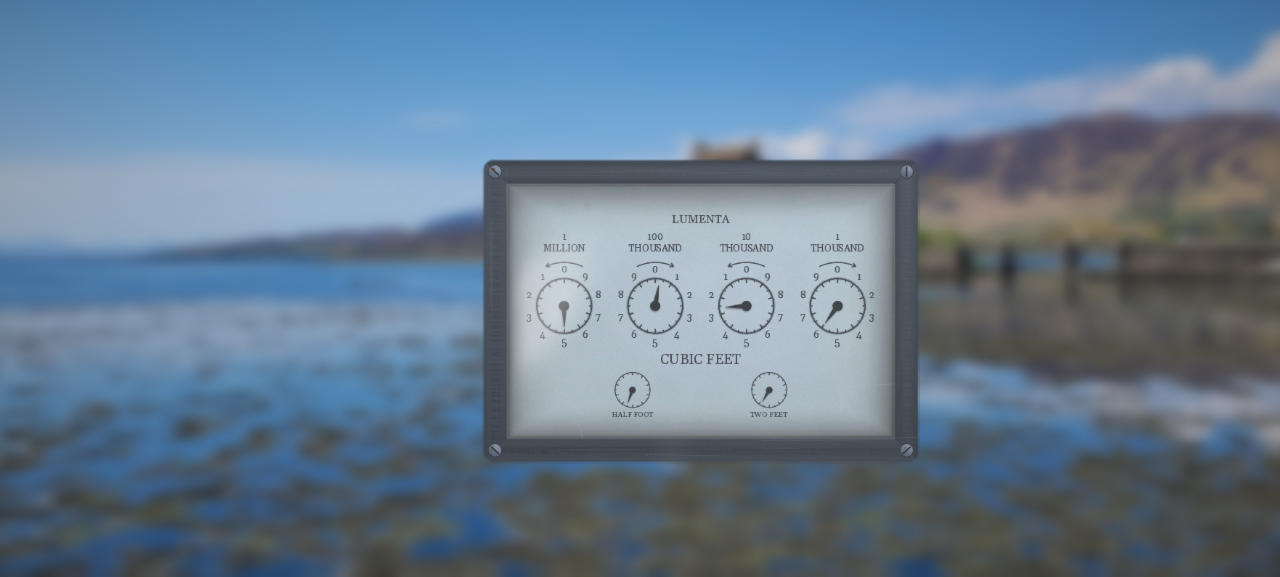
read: 502600 ft³
